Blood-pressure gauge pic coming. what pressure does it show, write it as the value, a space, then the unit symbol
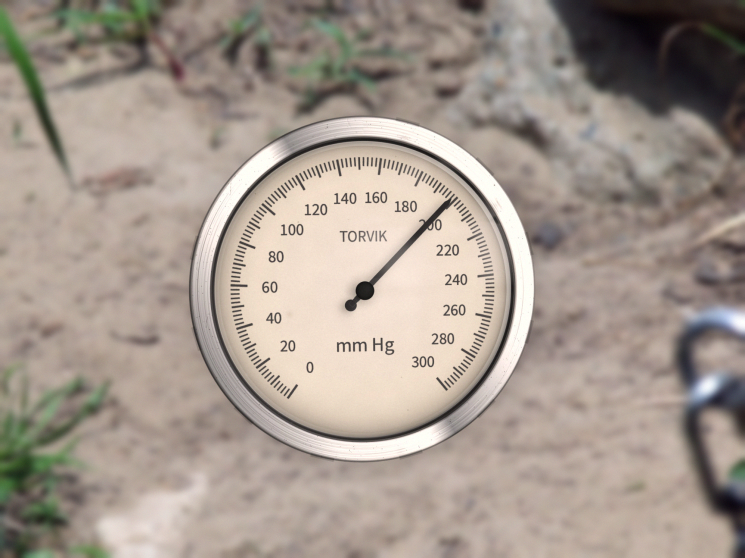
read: 198 mmHg
